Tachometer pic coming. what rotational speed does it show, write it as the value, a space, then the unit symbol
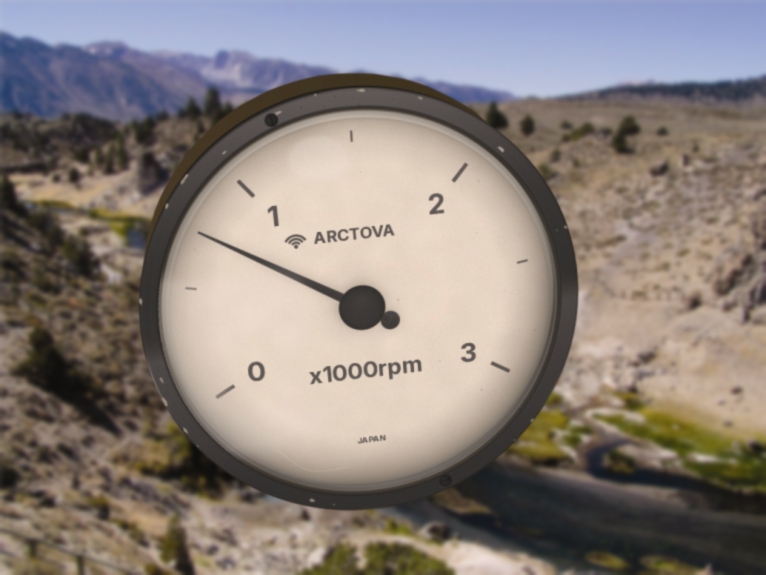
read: 750 rpm
